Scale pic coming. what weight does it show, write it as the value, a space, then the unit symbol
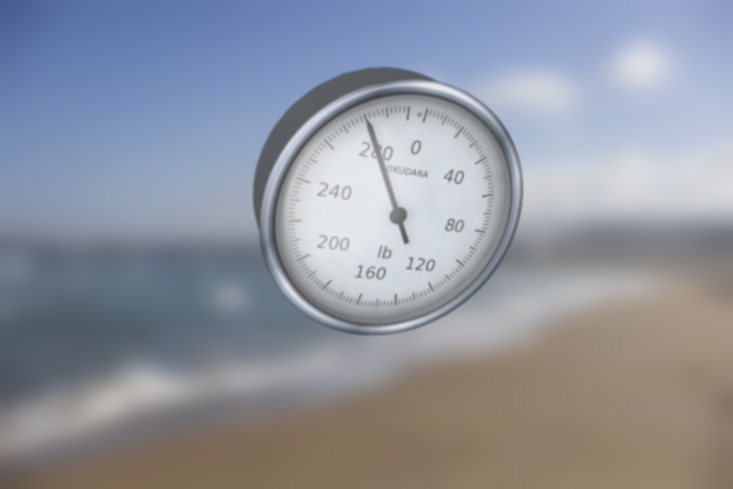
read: 280 lb
